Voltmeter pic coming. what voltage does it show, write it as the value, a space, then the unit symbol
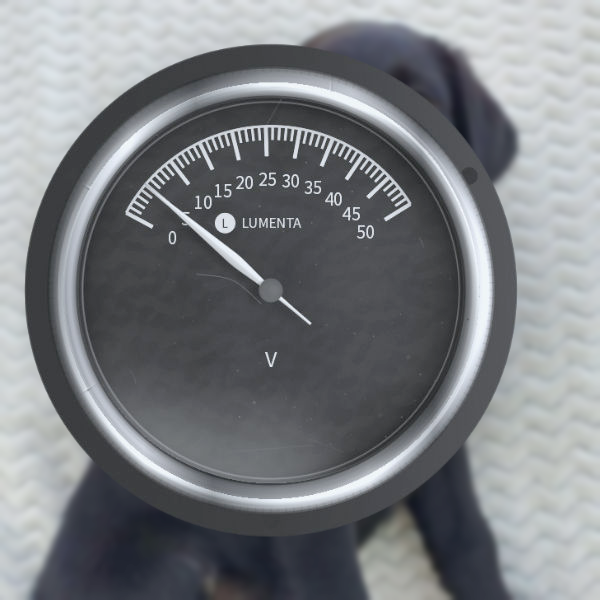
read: 5 V
